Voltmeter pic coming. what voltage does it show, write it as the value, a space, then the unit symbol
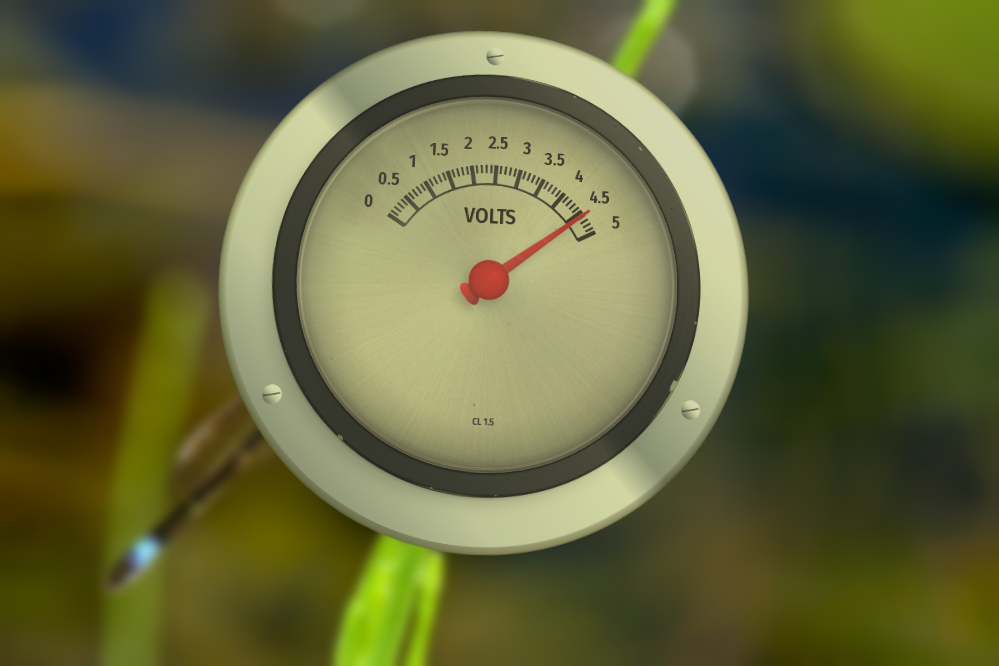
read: 4.6 V
